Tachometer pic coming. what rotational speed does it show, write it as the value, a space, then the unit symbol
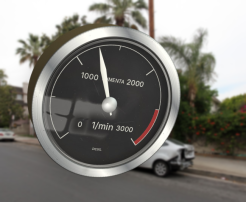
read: 1250 rpm
